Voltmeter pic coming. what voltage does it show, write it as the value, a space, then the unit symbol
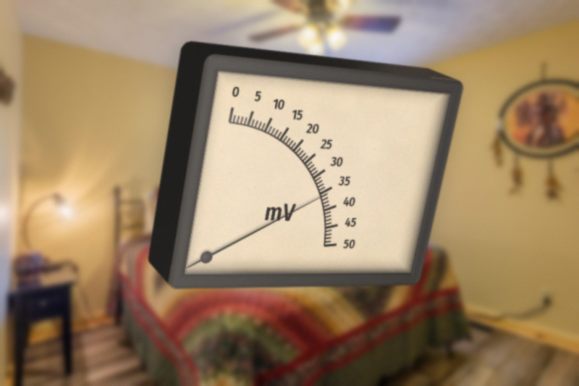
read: 35 mV
